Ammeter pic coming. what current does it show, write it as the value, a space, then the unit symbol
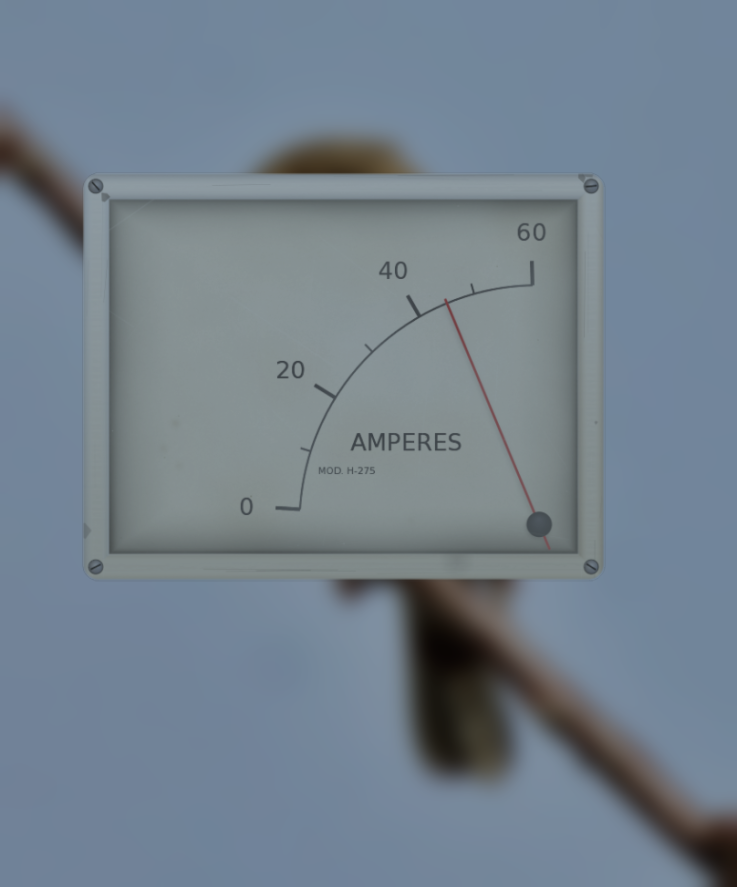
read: 45 A
